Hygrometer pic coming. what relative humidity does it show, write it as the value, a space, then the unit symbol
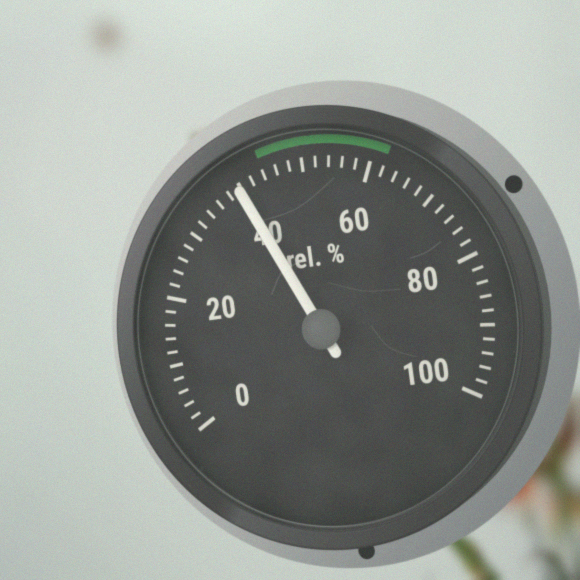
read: 40 %
